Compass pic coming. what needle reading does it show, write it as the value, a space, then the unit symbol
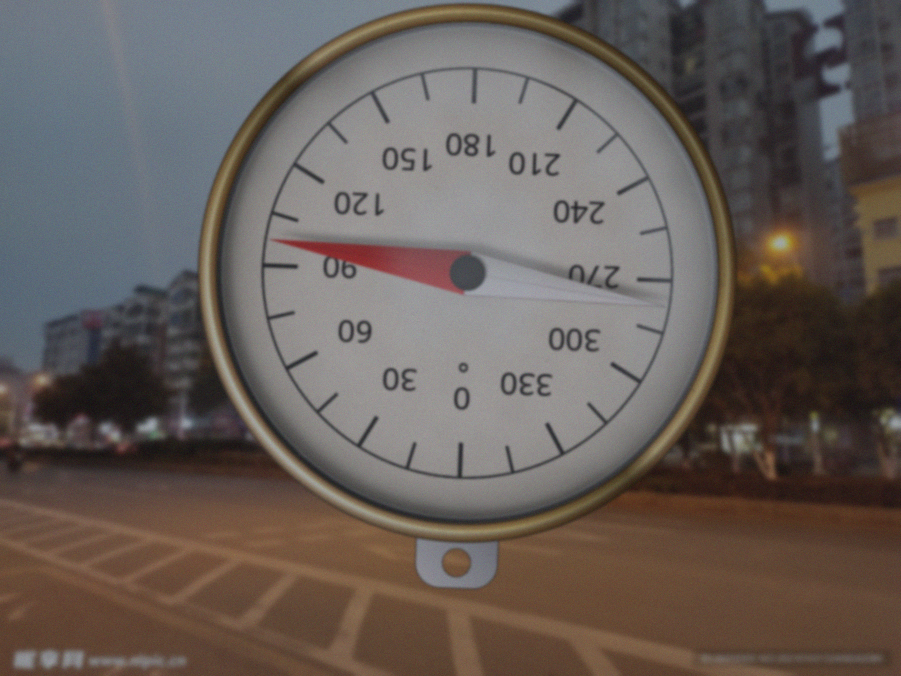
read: 97.5 °
